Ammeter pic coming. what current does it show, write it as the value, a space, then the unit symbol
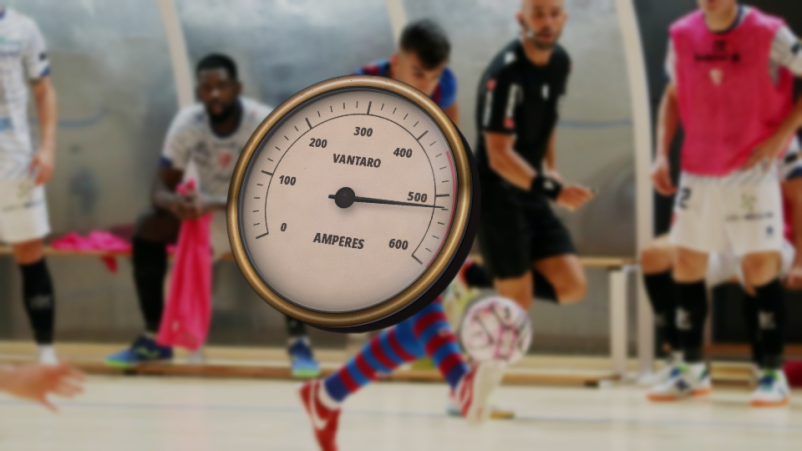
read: 520 A
